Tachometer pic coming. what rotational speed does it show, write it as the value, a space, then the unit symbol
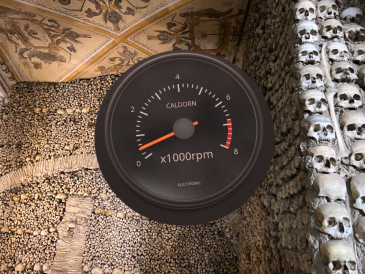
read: 400 rpm
